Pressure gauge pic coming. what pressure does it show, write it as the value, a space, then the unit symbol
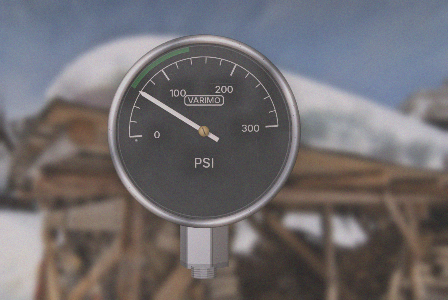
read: 60 psi
